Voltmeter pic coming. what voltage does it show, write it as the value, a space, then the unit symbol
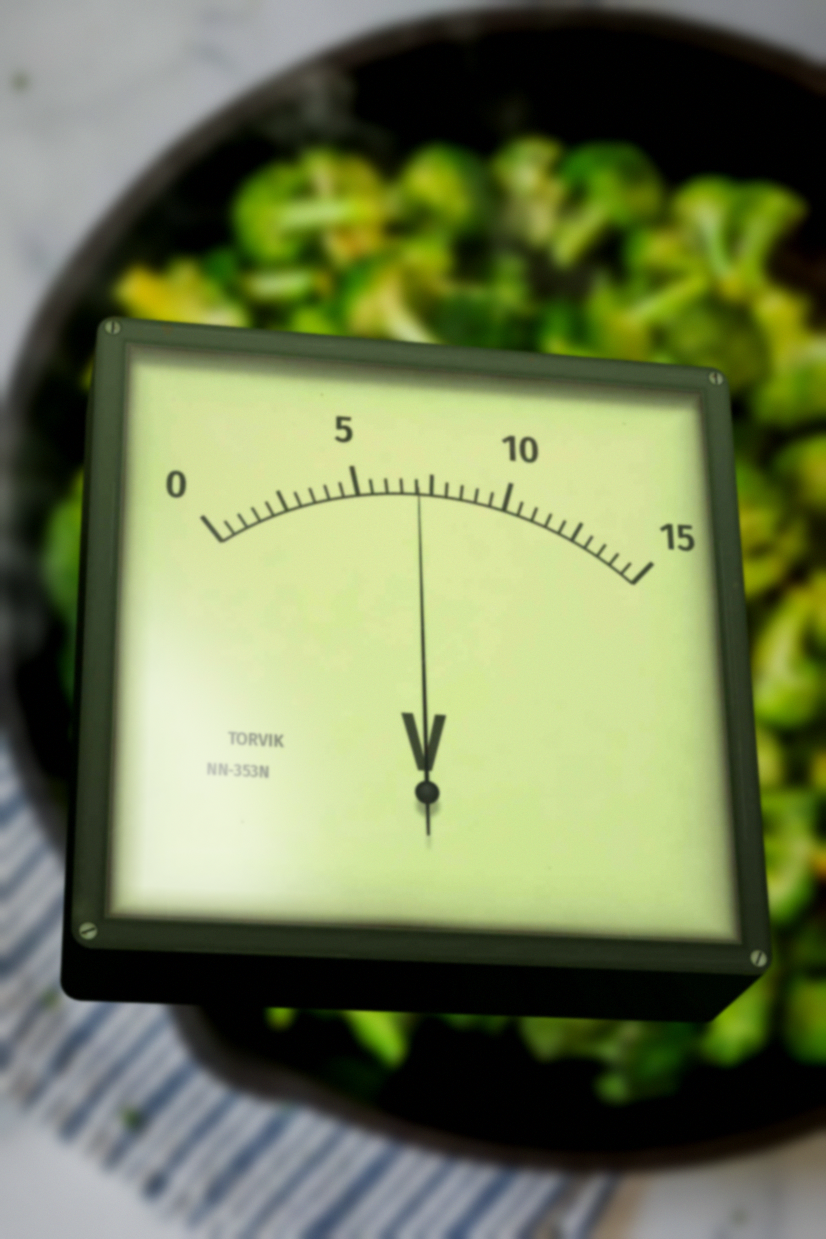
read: 7 V
